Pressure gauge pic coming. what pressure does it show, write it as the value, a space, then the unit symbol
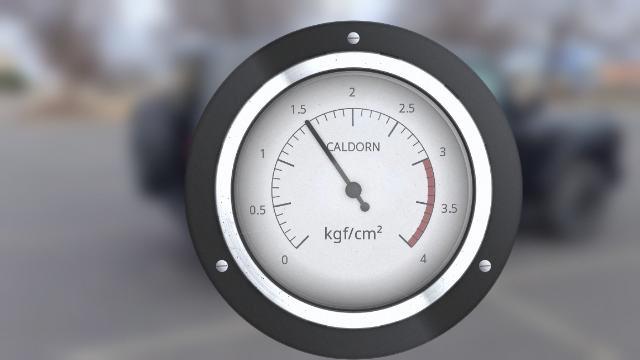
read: 1.5 kg/cm²
